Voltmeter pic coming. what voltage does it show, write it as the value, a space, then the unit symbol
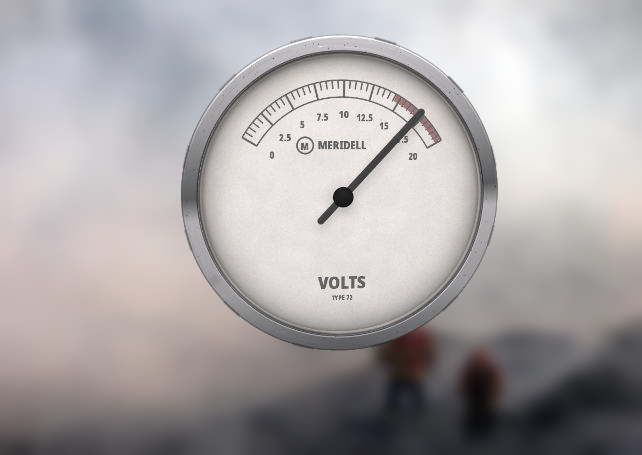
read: 17 V
